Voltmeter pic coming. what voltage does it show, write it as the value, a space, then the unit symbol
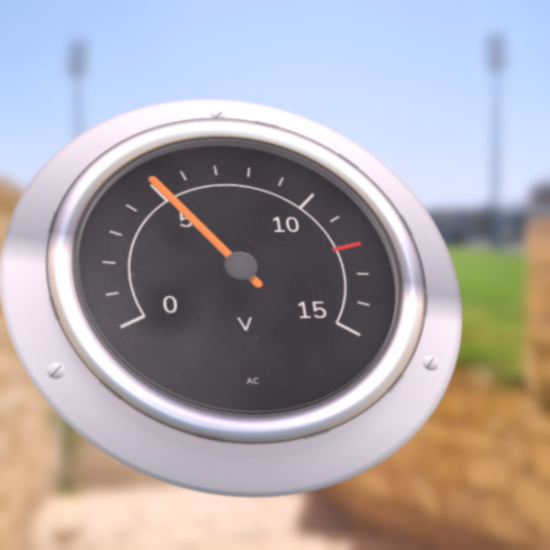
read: 5 V
